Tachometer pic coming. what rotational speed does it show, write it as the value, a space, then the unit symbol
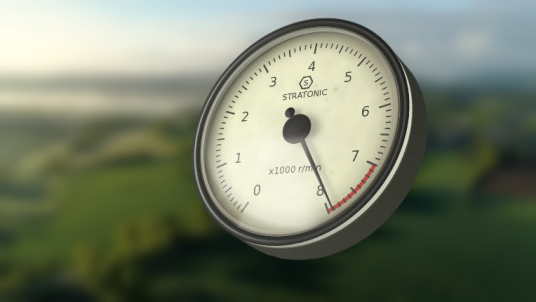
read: 7900 rpm
